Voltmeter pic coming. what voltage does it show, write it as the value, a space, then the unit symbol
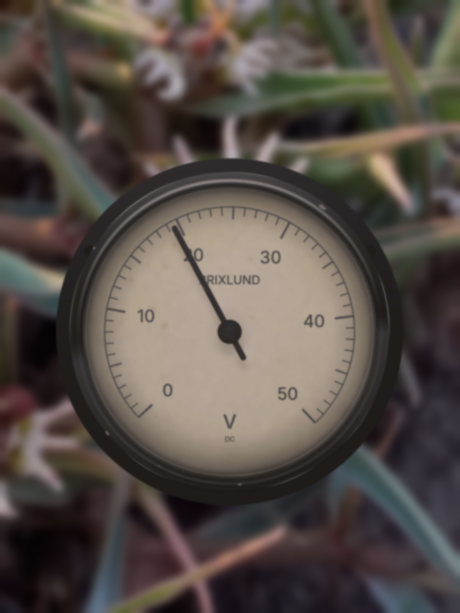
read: 19.5 V
